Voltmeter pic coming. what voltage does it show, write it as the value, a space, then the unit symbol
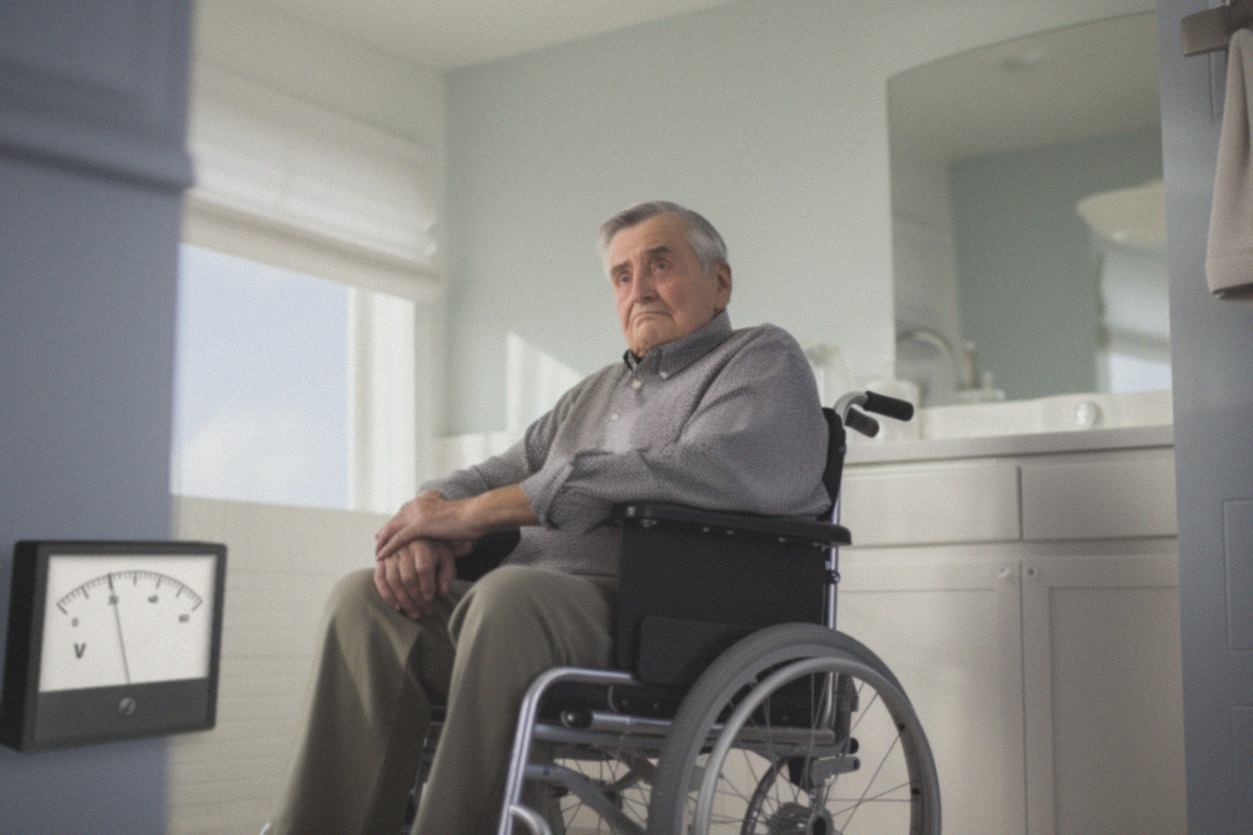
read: 20 V
